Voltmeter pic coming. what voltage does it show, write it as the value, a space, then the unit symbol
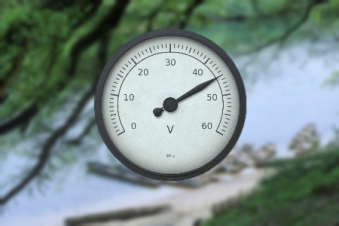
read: 45 V
